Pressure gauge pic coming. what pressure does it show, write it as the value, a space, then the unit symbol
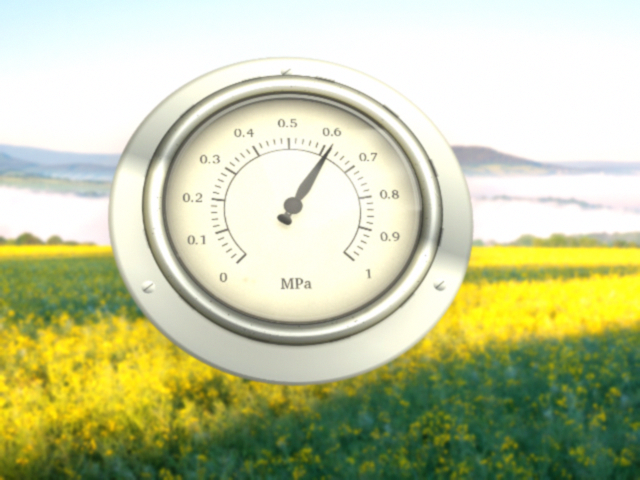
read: 0.62 MPa
